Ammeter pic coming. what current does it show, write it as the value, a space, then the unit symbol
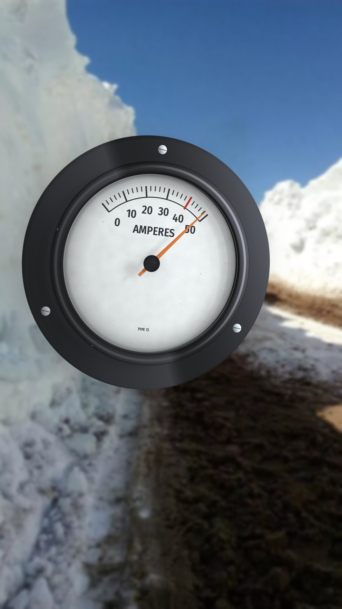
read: 48 A
